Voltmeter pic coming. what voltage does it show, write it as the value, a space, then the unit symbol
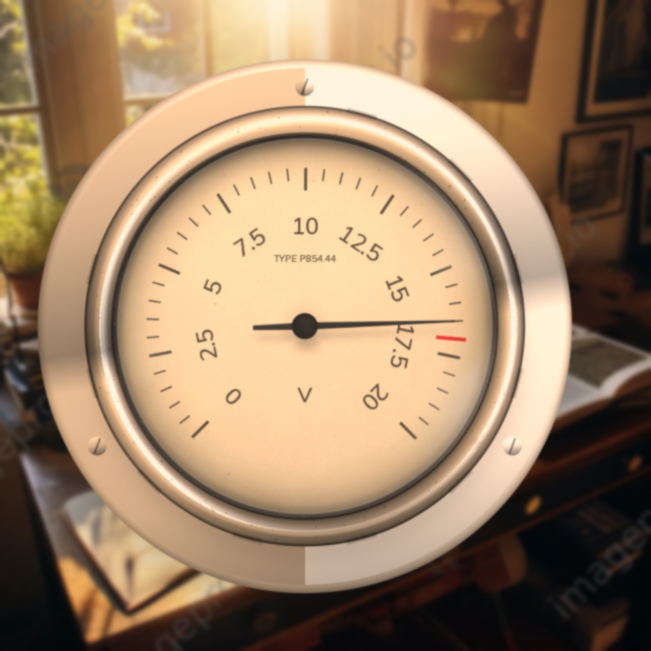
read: 16.5 V
